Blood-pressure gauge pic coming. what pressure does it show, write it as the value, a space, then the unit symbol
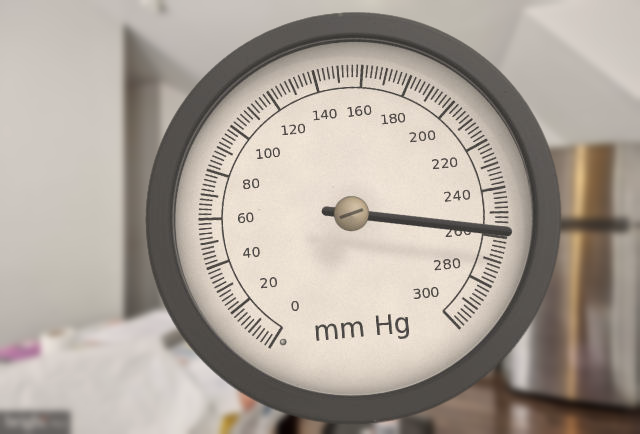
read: 258 mmHg
